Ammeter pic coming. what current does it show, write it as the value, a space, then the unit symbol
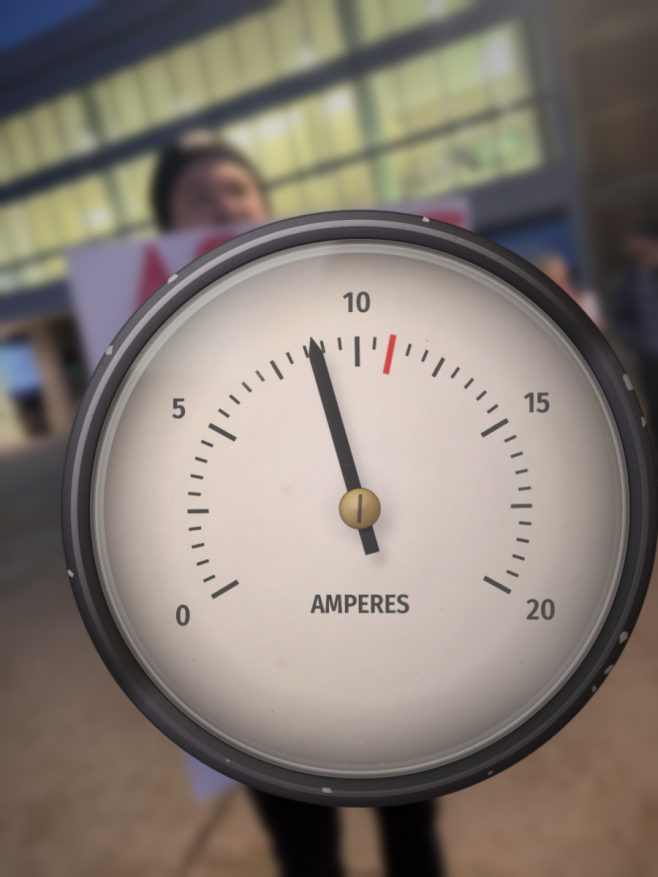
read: 8.75 A
